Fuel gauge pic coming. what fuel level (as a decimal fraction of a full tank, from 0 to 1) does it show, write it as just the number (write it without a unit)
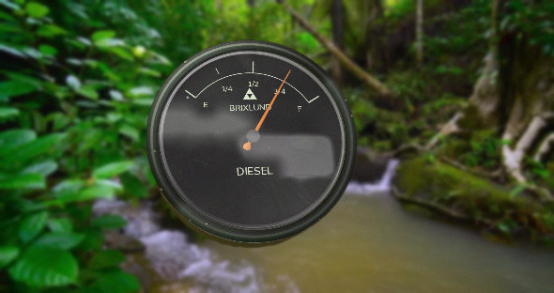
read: 0.75
